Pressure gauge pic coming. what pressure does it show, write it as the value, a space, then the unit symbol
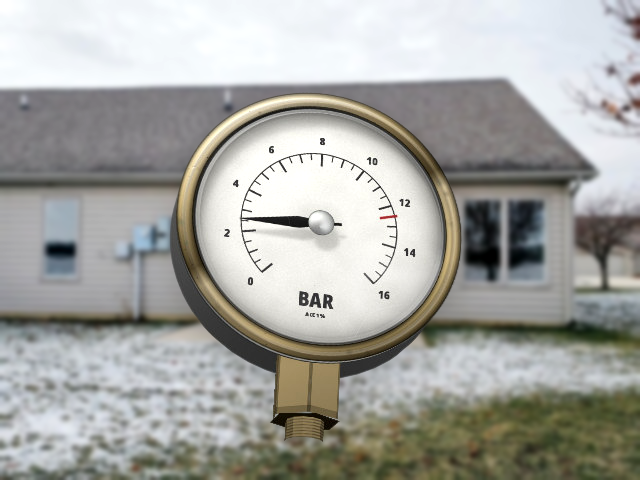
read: 2.5 bar
